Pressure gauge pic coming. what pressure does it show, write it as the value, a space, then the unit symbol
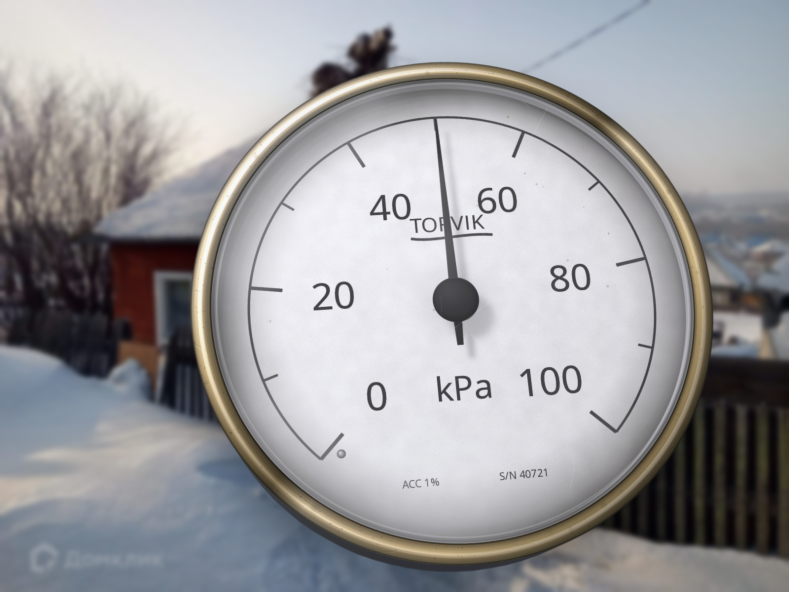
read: 50 kPa
